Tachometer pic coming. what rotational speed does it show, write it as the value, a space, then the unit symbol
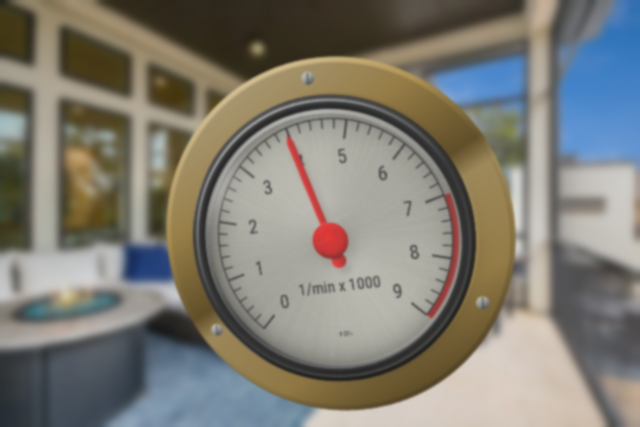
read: 4000 rpm
